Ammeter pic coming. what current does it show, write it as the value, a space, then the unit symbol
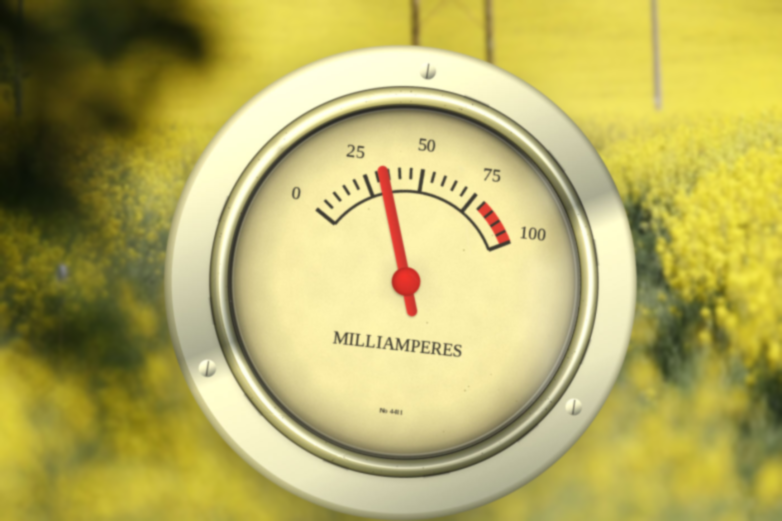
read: 32.5 mA
